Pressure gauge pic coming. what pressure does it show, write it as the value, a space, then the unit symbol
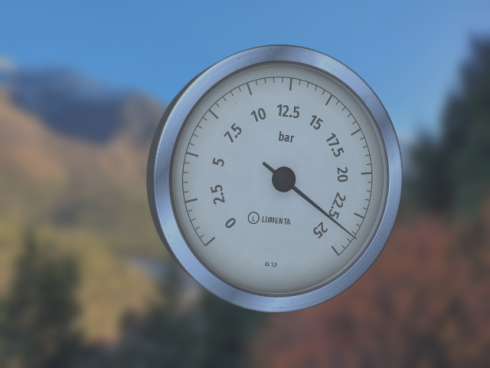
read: 23.75 bar
